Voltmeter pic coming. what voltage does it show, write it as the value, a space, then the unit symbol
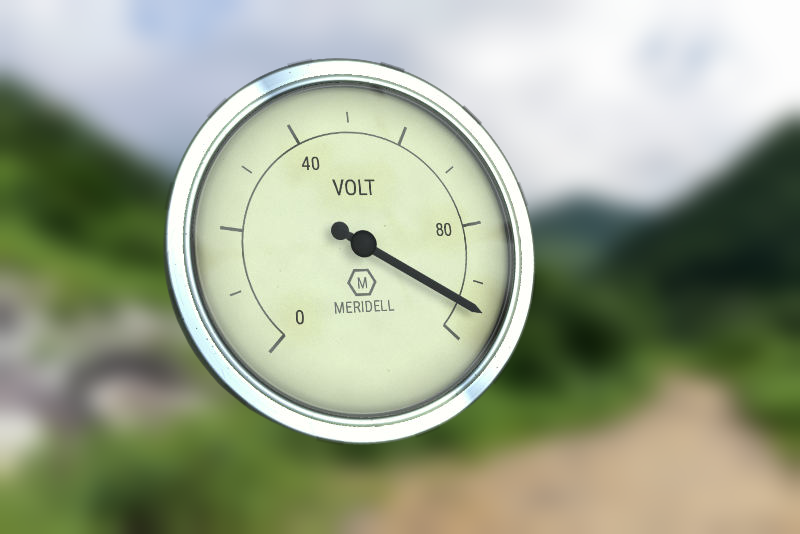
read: 95 V
